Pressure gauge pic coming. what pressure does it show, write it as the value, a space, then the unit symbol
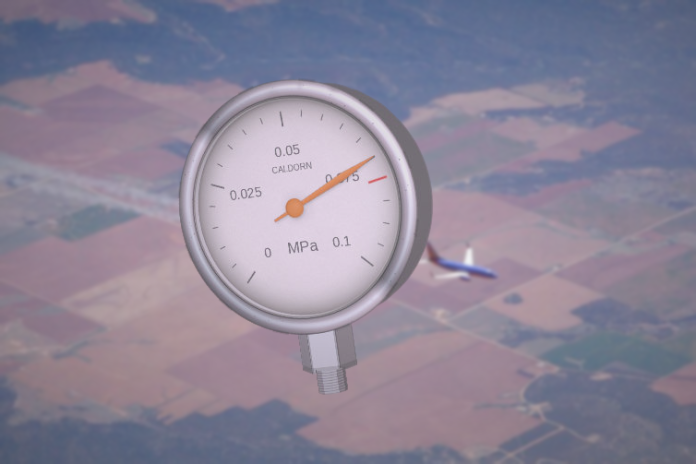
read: 0.075 MPa
